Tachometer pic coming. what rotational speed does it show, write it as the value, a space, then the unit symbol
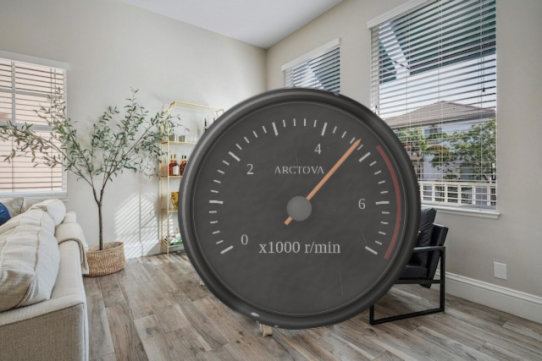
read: 4700 rpm
